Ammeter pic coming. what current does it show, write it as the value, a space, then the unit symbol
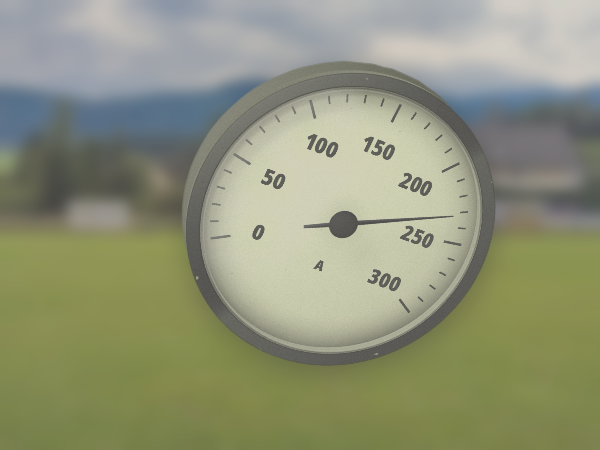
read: 230 A
